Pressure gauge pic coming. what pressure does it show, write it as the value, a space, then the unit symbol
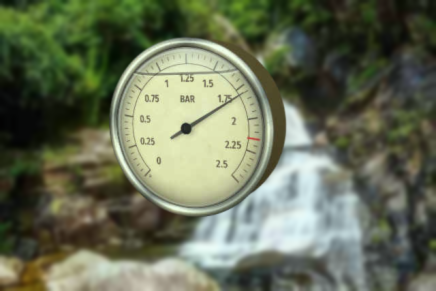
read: 1.8 bar
